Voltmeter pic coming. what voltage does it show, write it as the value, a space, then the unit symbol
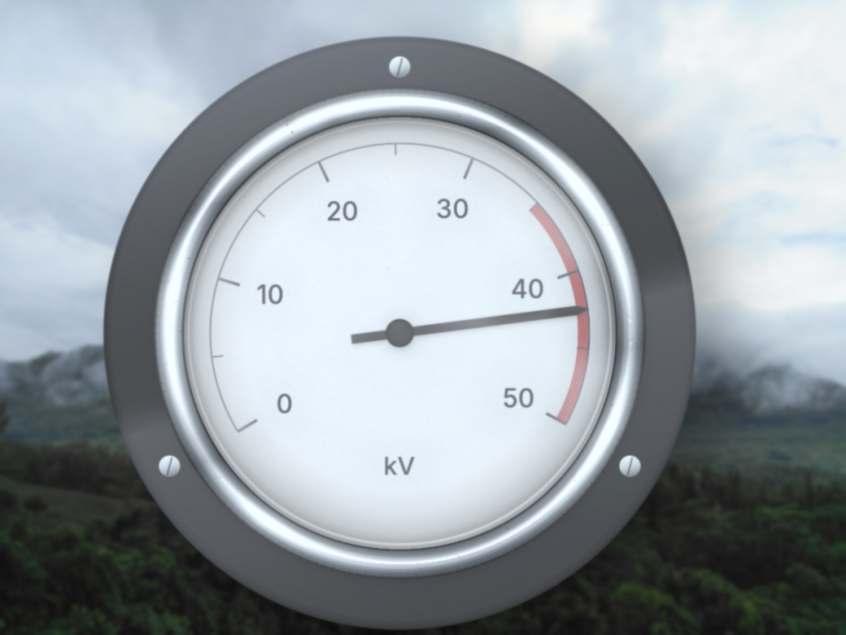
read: 42.5 kV
